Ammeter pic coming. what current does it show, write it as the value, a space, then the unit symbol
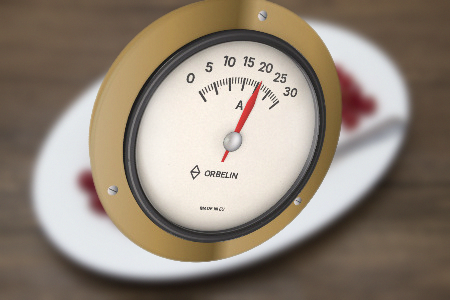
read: 20 A
